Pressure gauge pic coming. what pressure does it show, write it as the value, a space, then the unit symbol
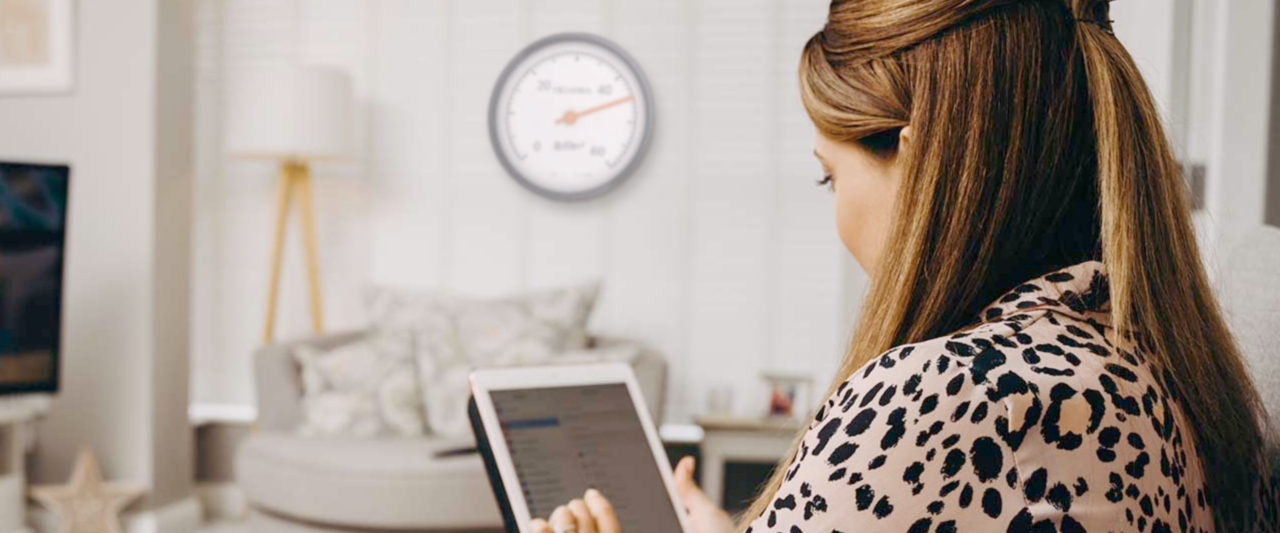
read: 45 psi
